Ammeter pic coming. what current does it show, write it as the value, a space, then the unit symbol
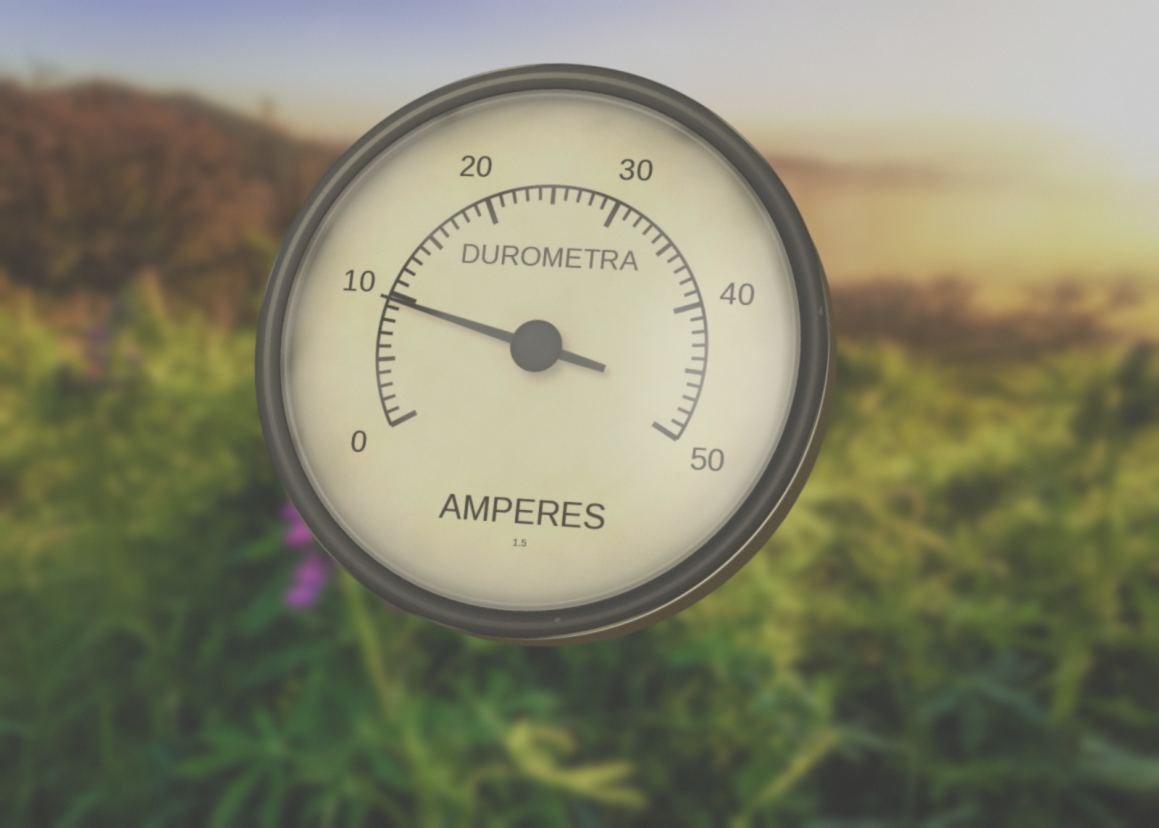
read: 9.5 A
